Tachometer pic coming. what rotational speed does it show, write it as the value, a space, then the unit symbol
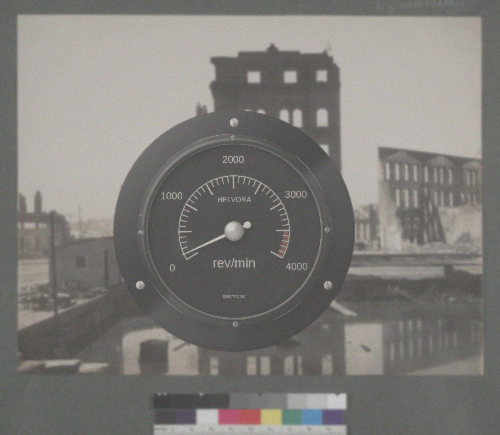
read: 100 rpm
